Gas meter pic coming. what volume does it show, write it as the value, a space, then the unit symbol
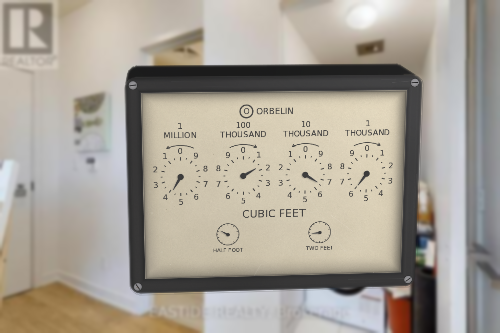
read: 416600 ft³
